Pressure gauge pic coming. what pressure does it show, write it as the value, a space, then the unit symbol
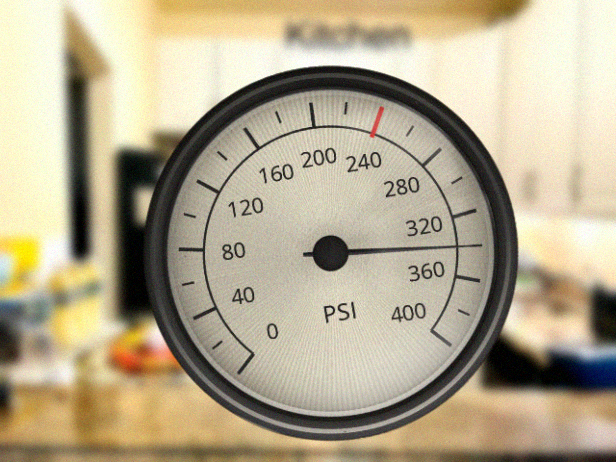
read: 340 psi
